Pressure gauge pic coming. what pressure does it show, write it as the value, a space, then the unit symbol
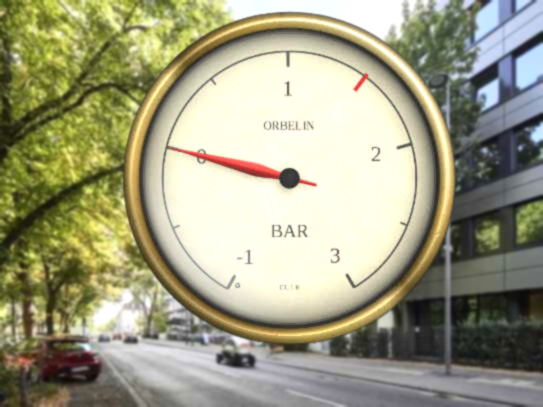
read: 0 bar
